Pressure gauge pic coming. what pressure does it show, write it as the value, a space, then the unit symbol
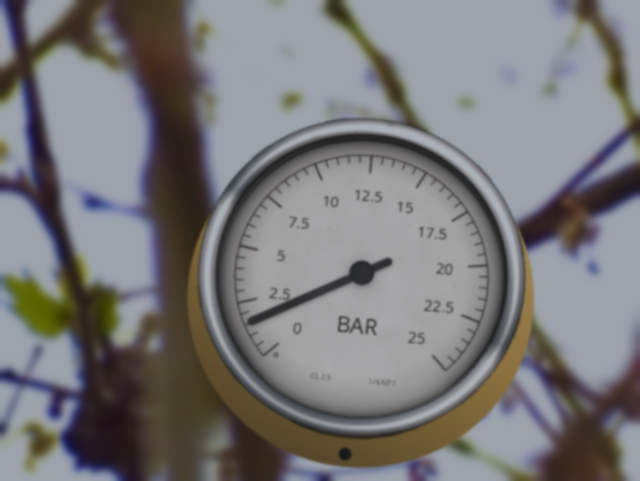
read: 1.5 bar
